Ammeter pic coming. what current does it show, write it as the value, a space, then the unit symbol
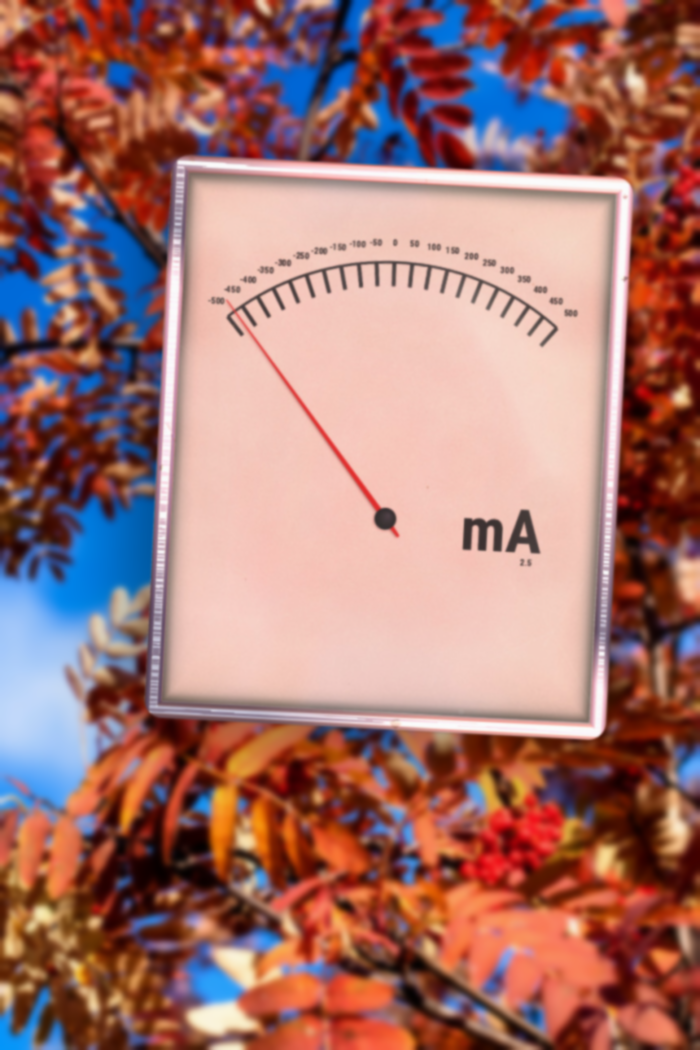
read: -475 mA
